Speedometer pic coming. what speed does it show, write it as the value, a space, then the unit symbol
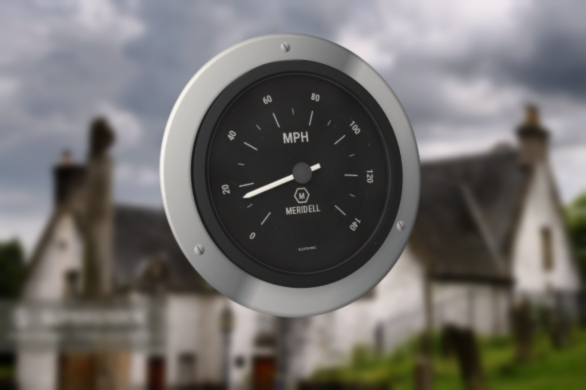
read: 15 mph
